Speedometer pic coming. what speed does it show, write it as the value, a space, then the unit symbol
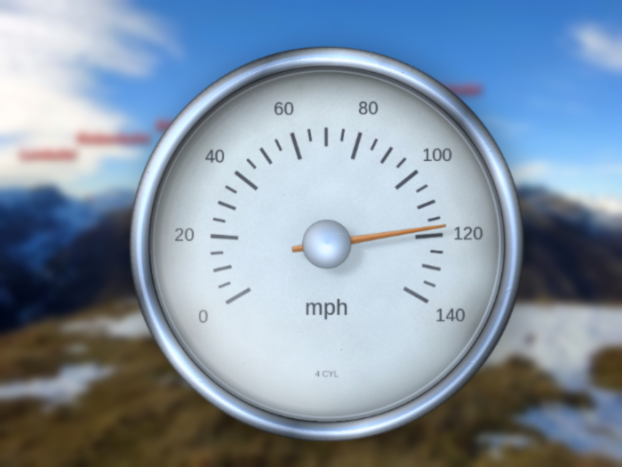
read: 117.5 mph
